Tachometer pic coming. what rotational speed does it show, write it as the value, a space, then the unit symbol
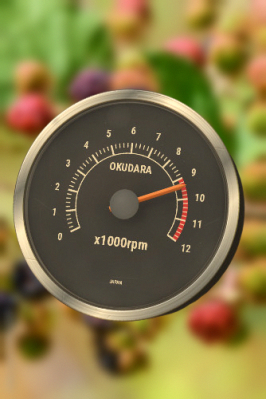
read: 9400 rpm
